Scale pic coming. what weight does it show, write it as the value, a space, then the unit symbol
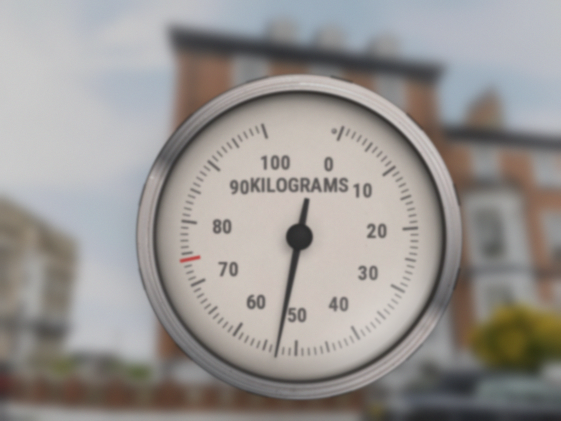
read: 53 kg
